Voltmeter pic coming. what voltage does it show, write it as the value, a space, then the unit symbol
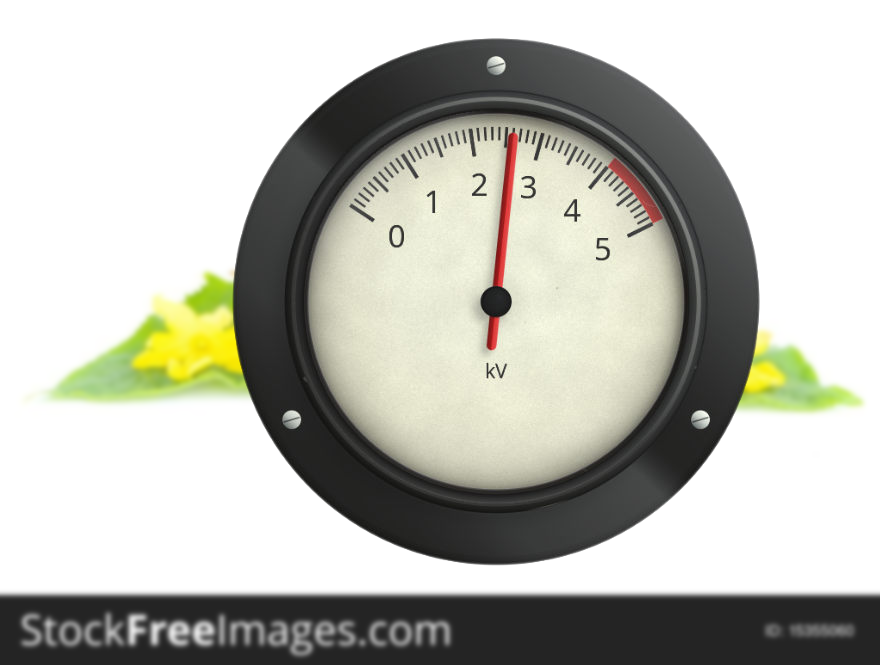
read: 2.6 kV
